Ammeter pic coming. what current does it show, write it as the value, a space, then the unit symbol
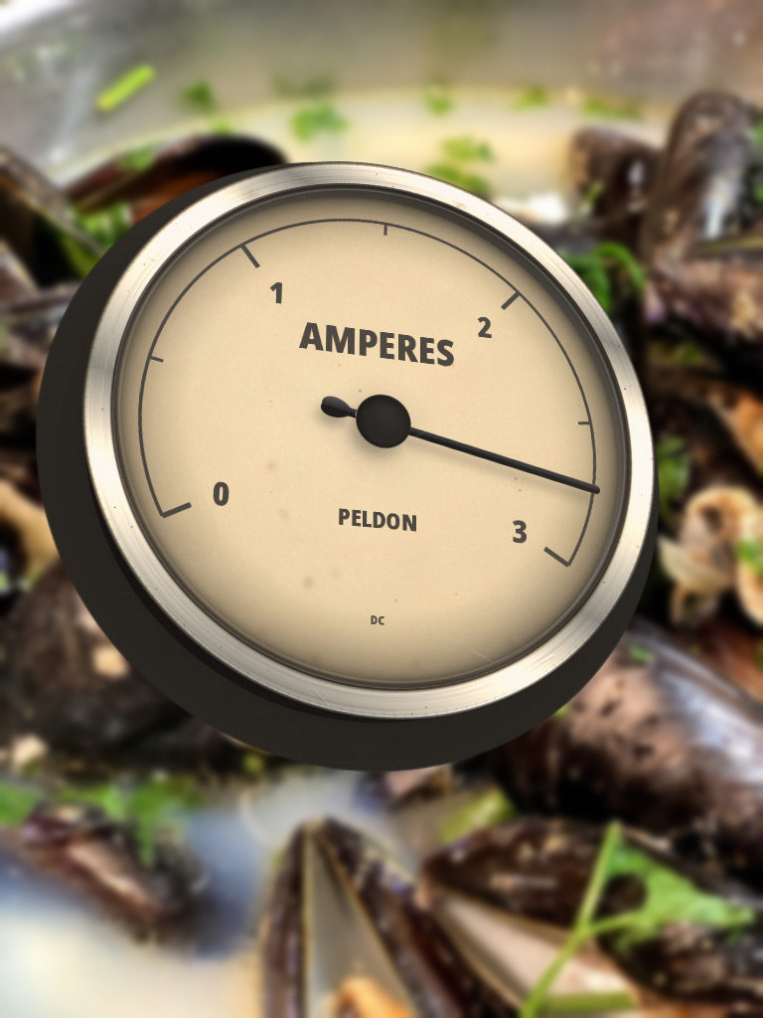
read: 2.75 A
